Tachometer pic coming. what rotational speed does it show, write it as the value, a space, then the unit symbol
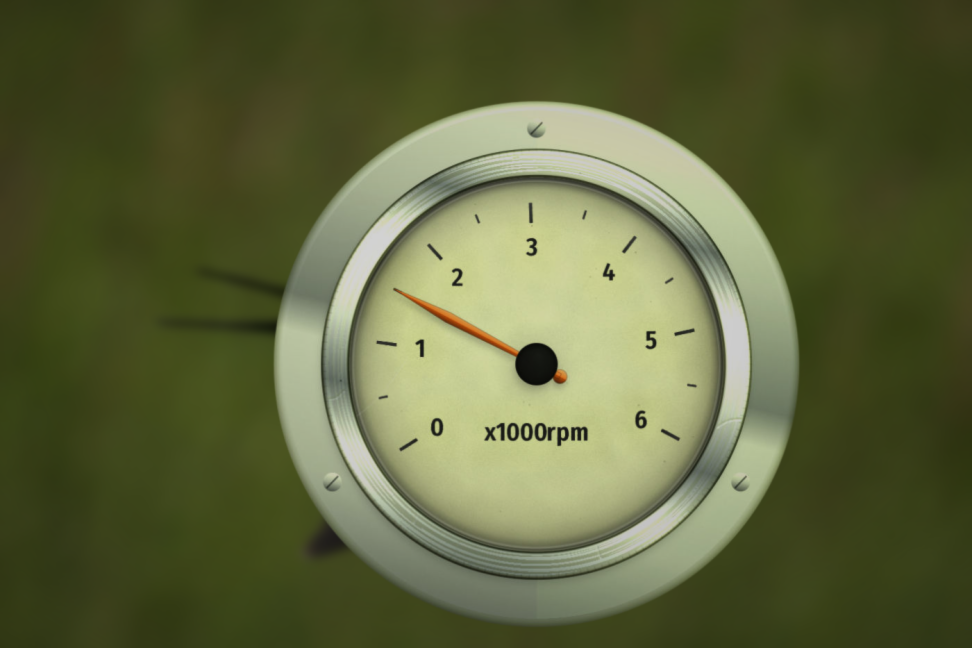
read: 1500 rpm
